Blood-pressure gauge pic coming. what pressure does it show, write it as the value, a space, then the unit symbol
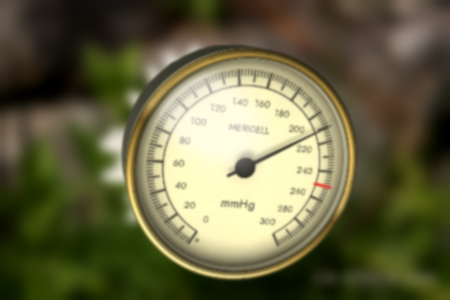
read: 210 mmHg
